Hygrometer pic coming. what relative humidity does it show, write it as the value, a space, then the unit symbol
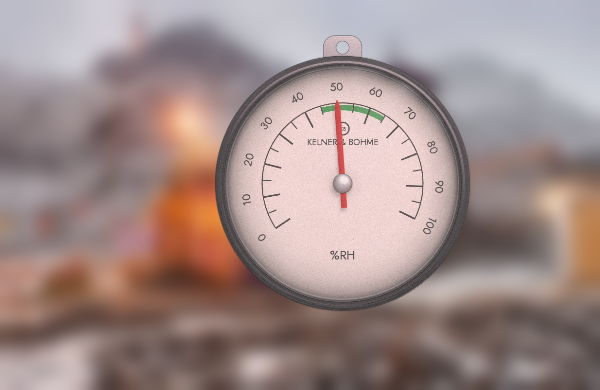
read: 50 %
